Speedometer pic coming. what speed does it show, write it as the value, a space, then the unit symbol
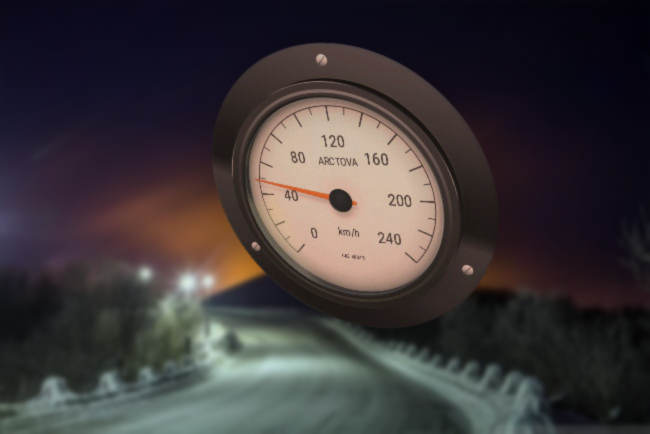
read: 50 km/h
